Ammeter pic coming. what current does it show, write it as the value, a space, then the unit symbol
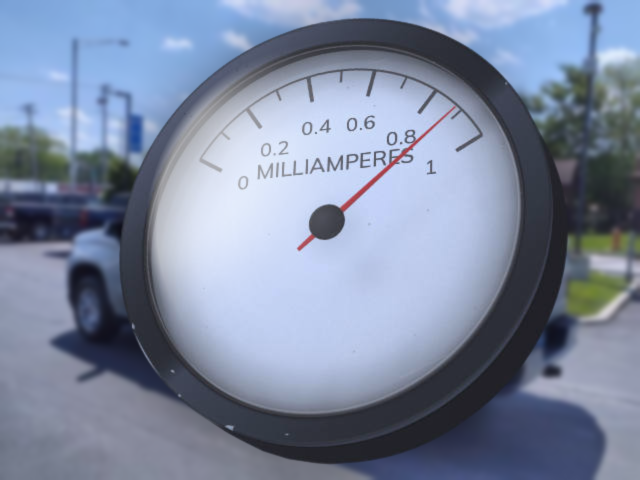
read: 0.9 mA
